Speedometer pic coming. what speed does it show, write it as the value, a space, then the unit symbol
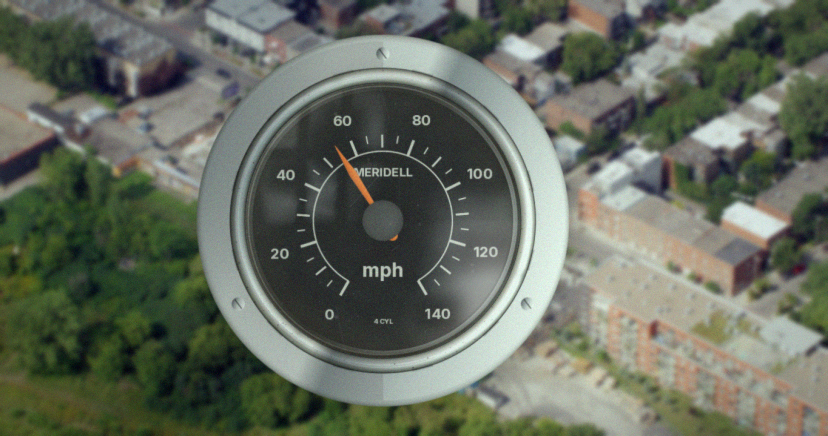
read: 55 mph
